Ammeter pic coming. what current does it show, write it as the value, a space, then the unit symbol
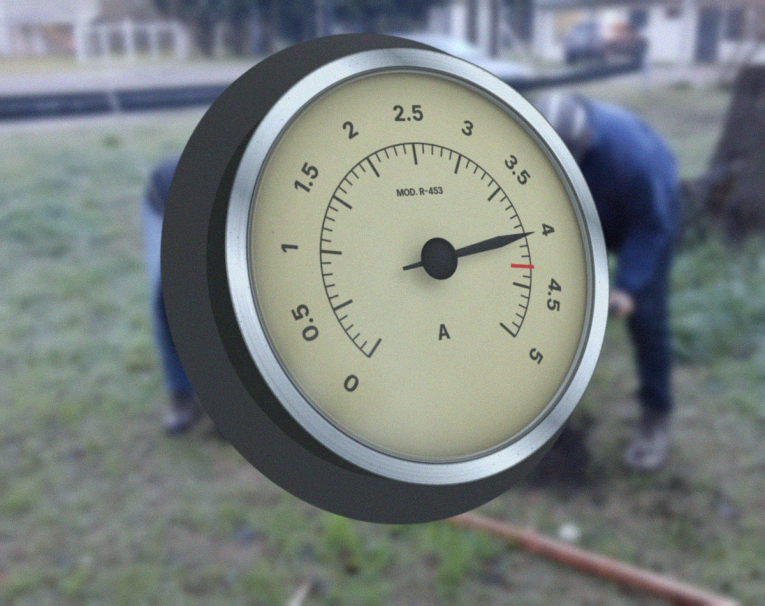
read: 4 A
